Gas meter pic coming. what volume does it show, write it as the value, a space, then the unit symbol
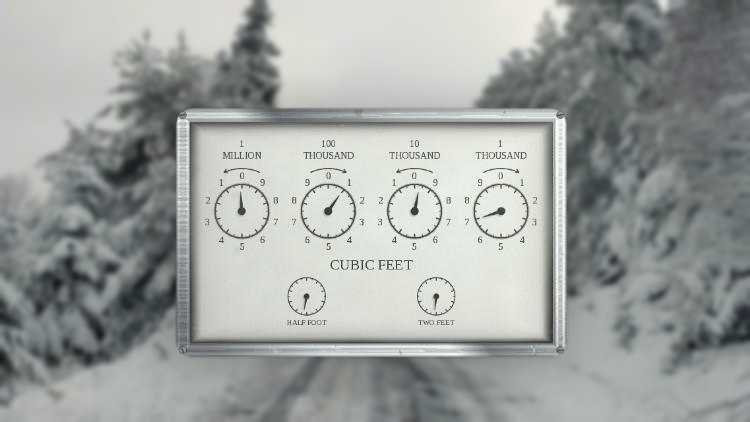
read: 9700 ft³
